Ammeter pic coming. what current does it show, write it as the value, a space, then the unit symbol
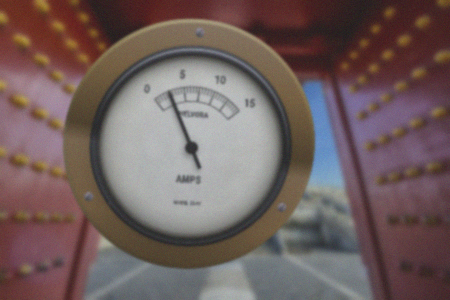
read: 2.5 A
